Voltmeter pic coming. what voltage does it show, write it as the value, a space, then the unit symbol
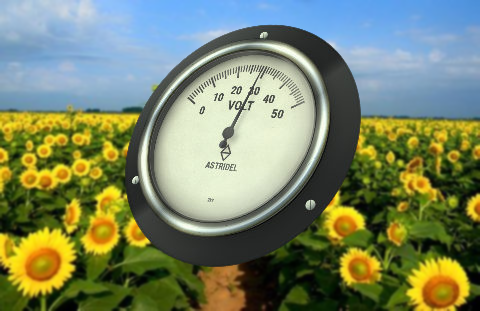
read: 30 V
